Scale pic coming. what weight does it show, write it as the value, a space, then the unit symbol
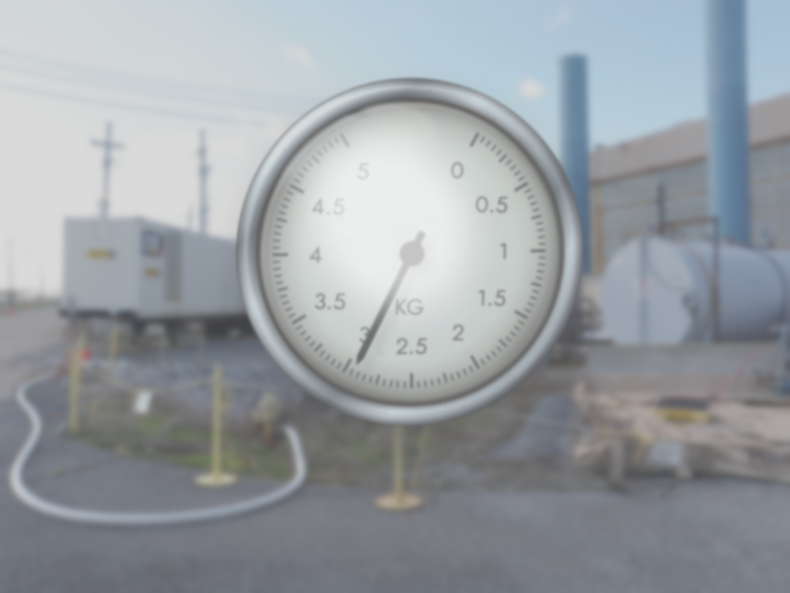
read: 2.95 kg
